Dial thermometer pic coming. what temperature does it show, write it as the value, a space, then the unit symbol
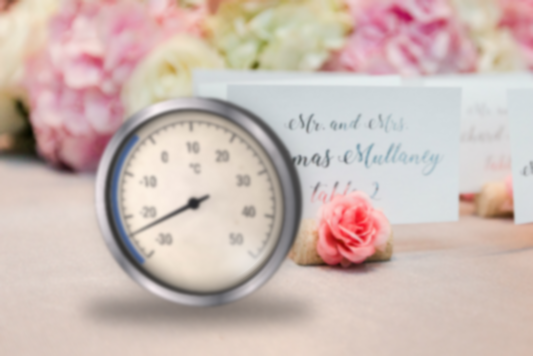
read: -24 °C
